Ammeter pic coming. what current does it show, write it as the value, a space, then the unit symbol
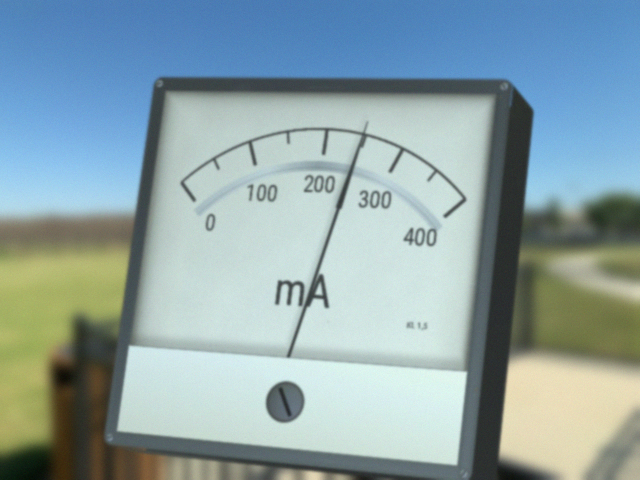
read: 250 mA
